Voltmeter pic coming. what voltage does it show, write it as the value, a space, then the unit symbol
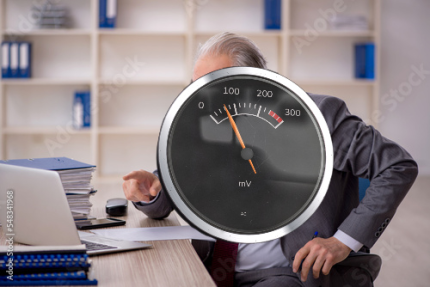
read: 60 mV
